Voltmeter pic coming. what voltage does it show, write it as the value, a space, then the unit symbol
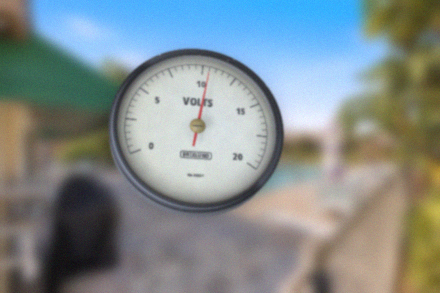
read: 10.5 V
